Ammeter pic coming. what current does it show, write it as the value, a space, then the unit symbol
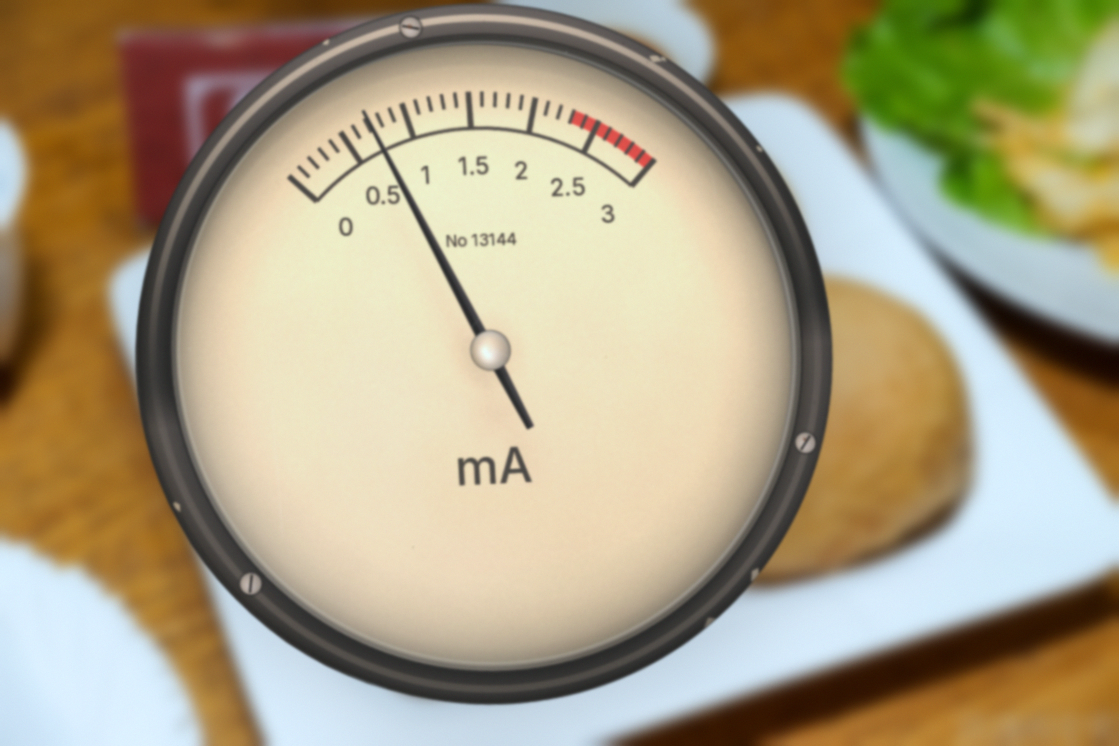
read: 0.7 mA
